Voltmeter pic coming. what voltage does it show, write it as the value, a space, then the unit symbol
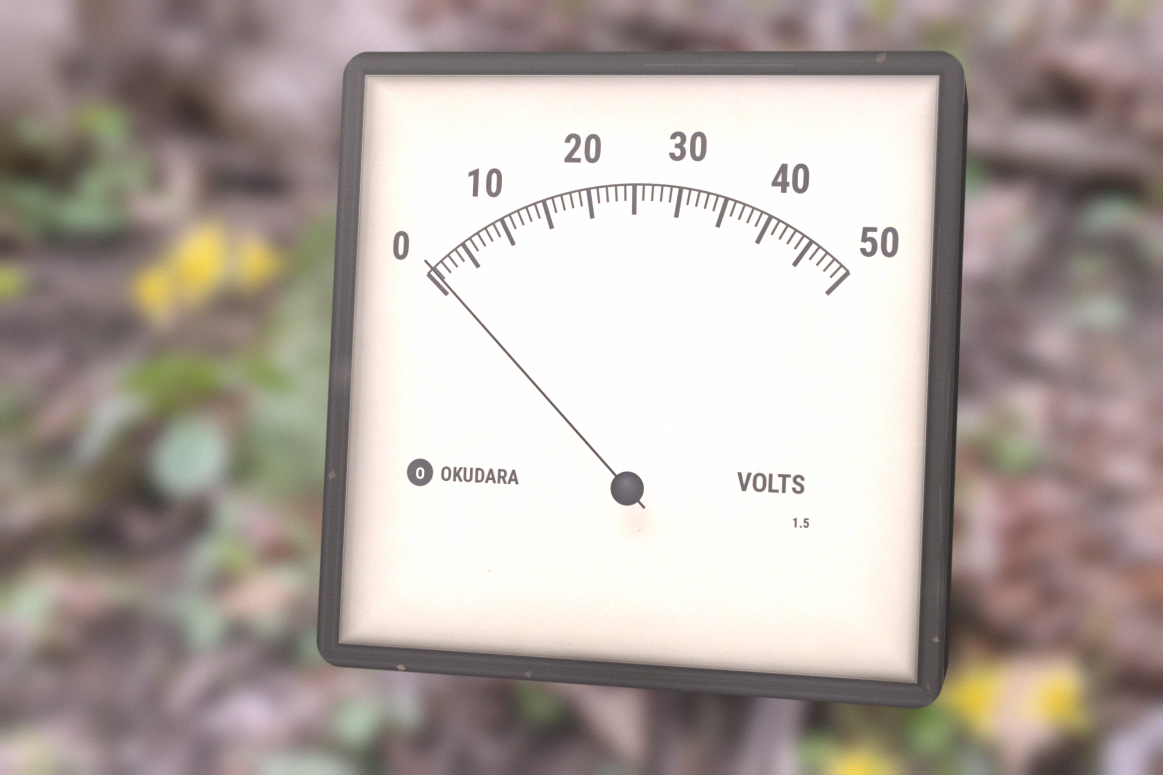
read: 1 V
